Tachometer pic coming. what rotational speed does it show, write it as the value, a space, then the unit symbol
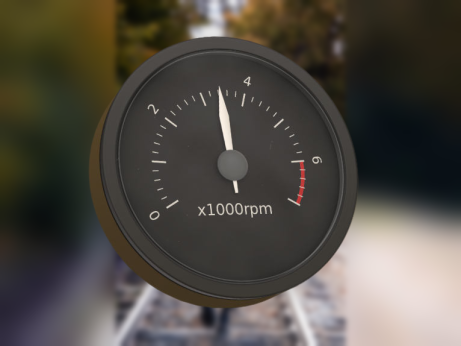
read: 3400 rpm
